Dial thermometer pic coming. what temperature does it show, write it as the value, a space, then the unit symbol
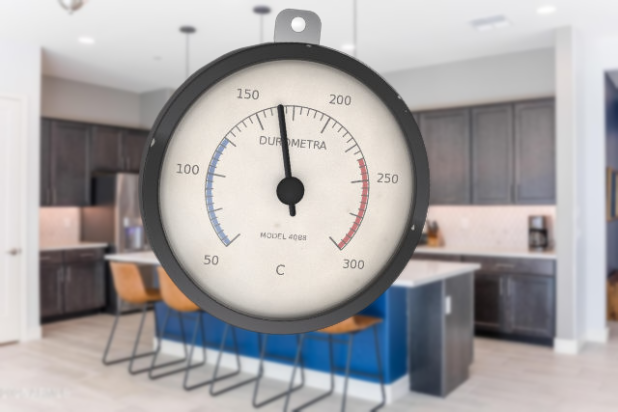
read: 165 °C
